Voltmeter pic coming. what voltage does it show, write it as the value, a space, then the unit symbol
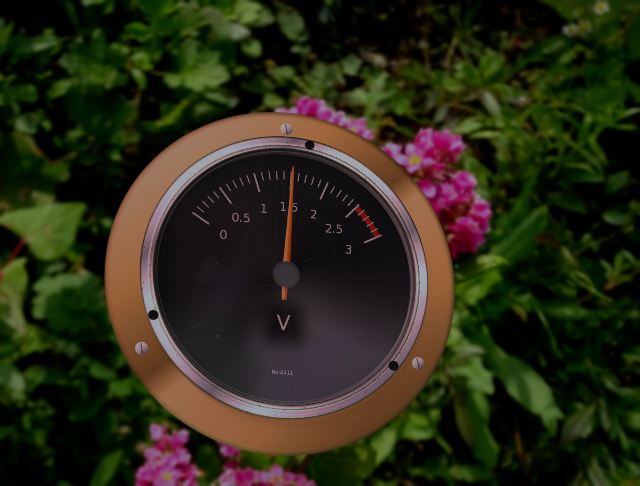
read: 1.5 V
